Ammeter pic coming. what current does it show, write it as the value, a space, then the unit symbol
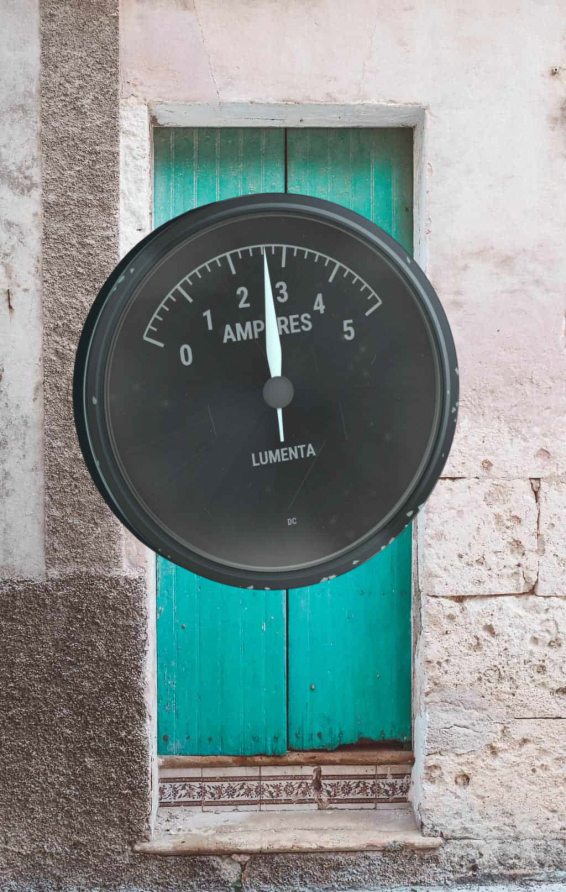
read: 2.6 A
